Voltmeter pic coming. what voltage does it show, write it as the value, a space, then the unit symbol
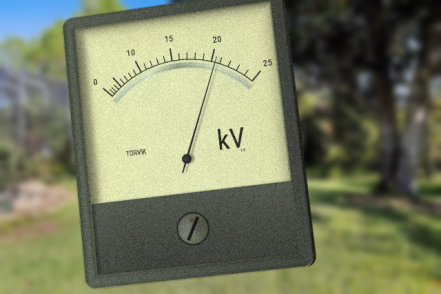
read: 20.5 kV
